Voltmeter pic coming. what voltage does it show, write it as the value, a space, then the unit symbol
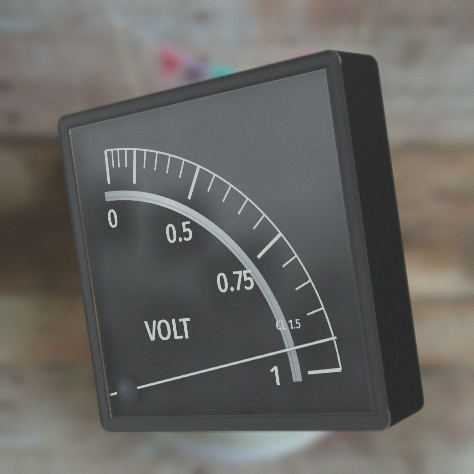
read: 0.95 V
